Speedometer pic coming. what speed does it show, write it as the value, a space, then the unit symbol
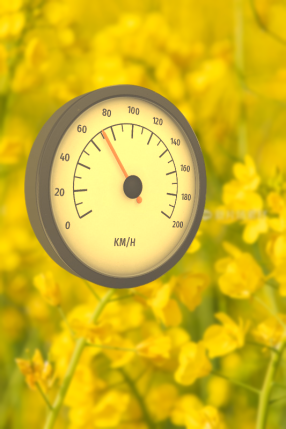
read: 70 km/h
